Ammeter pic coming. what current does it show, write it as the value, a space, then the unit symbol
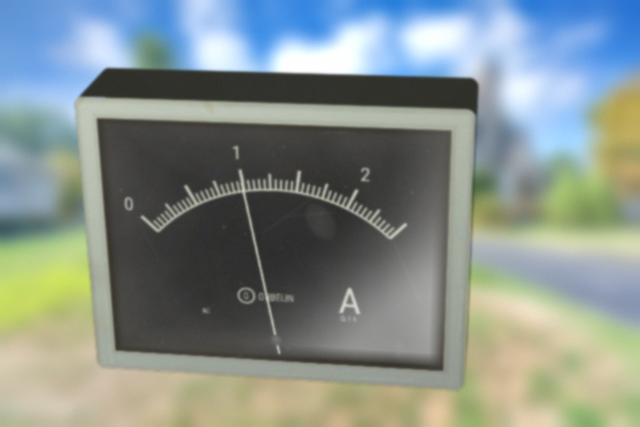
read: 1 A
